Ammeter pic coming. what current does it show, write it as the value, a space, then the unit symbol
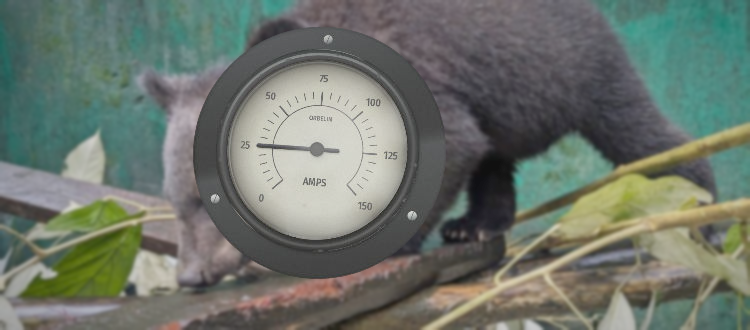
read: 25 A
